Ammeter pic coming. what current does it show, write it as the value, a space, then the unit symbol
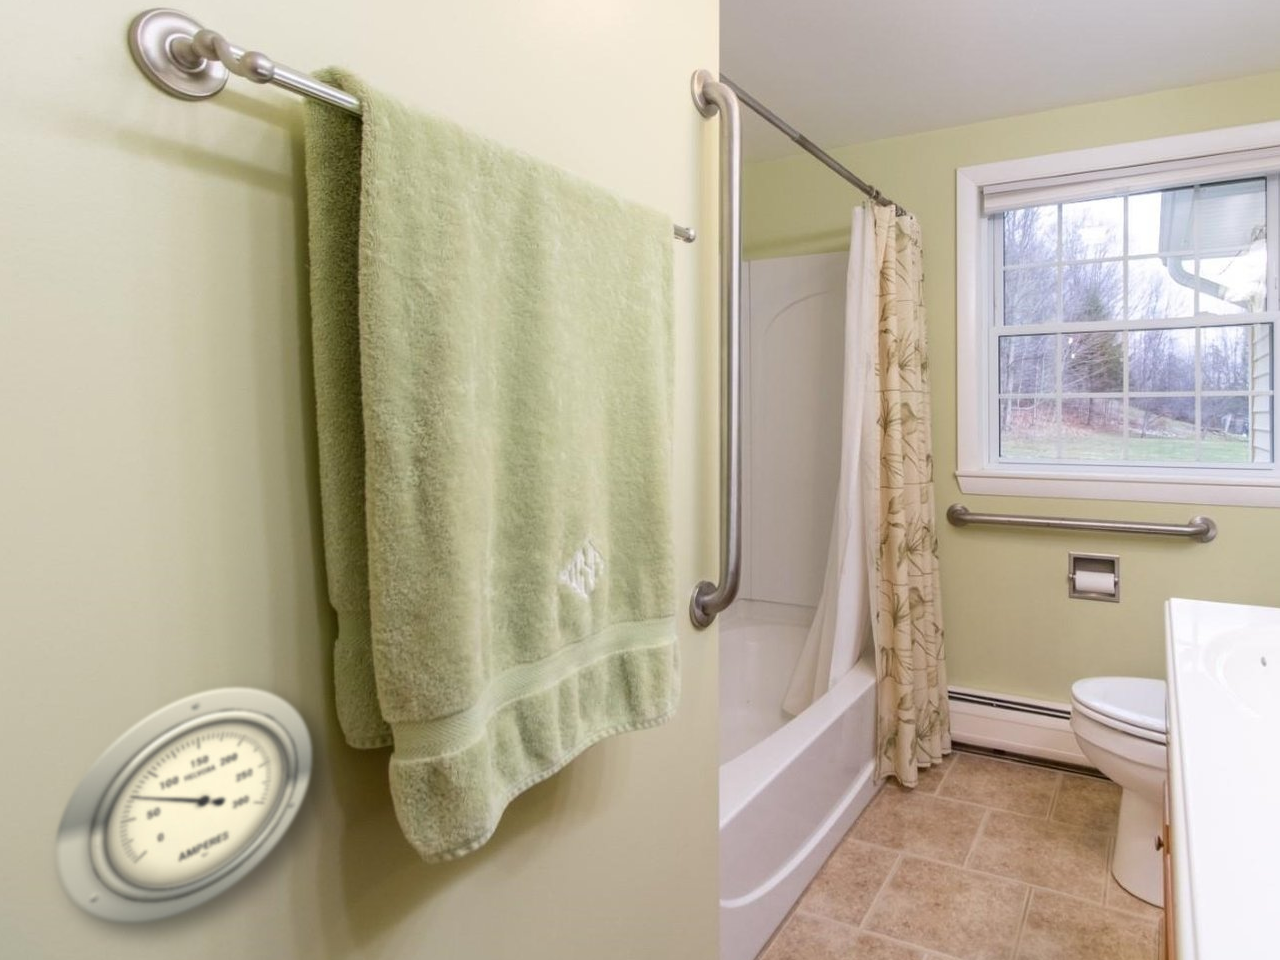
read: 75 A
